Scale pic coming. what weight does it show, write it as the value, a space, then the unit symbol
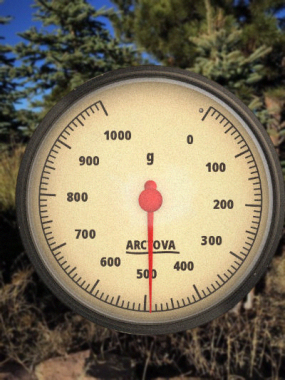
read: 490 g
